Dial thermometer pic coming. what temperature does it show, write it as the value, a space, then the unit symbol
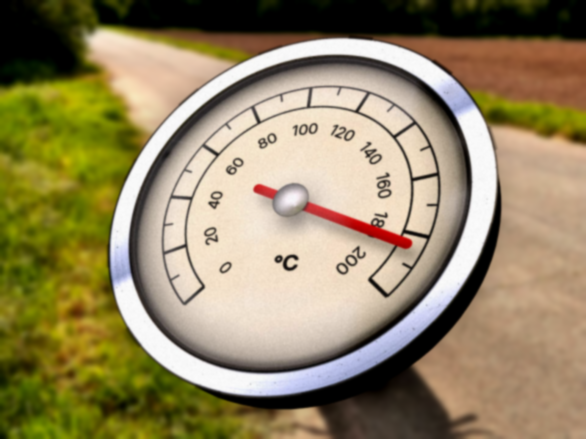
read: 185 °C
